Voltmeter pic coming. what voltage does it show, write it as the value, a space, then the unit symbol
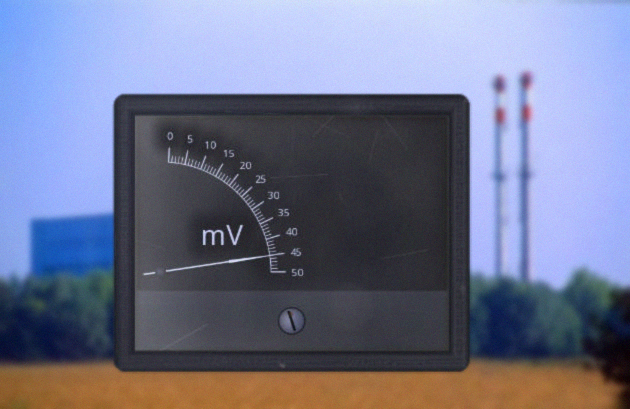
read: 45 mV
